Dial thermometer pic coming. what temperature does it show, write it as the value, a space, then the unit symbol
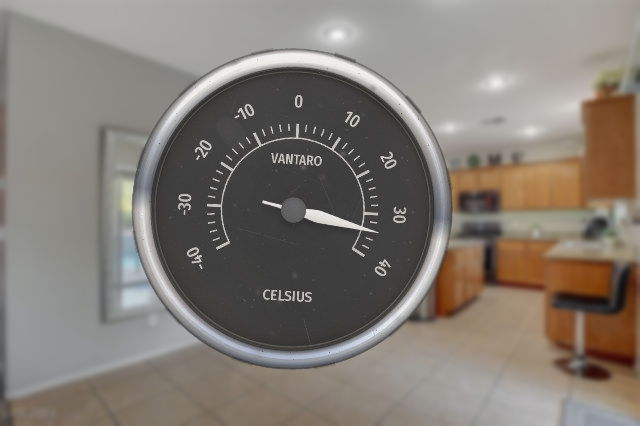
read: 34 °C
